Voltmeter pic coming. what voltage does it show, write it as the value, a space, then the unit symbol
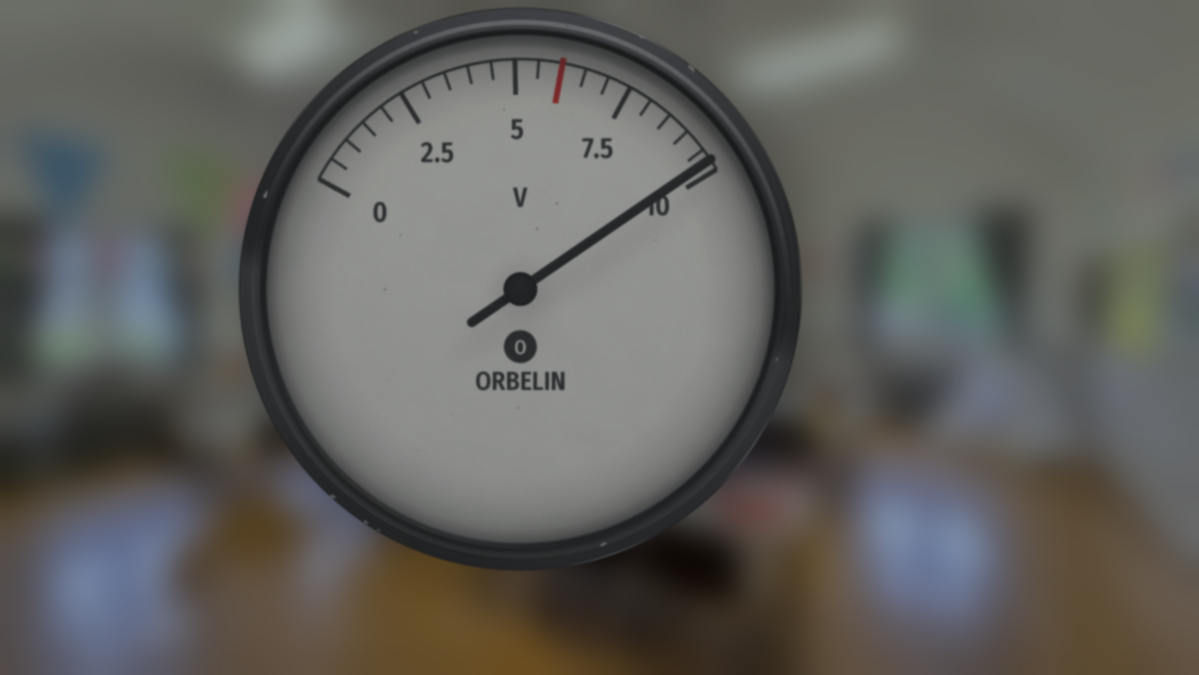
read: 9.75 V
